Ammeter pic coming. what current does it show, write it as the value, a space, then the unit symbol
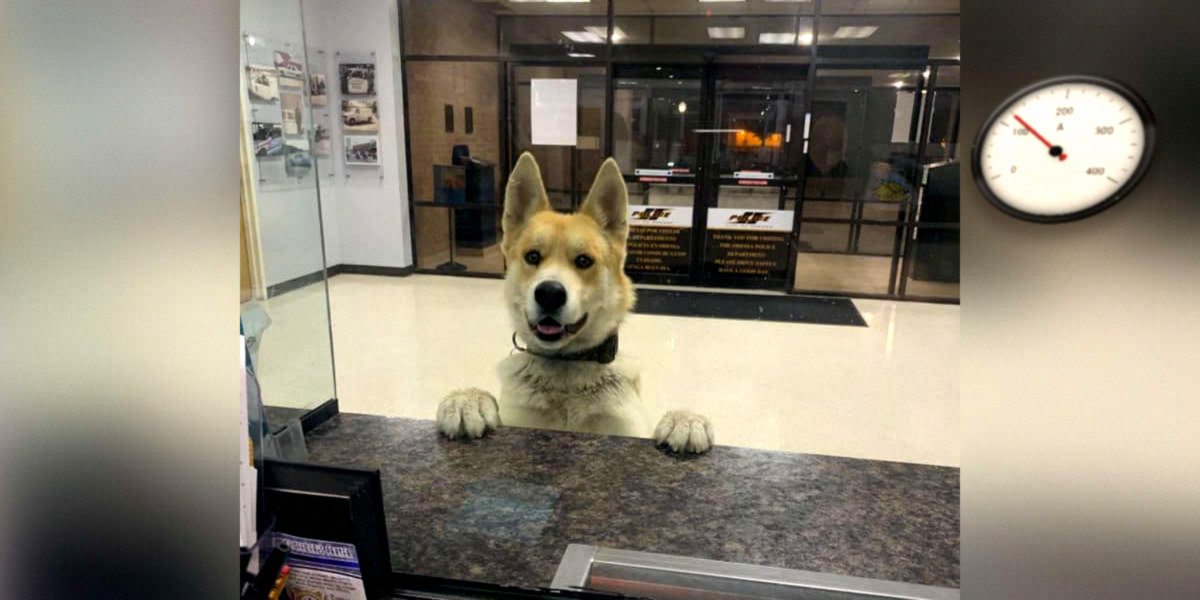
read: 120 A
